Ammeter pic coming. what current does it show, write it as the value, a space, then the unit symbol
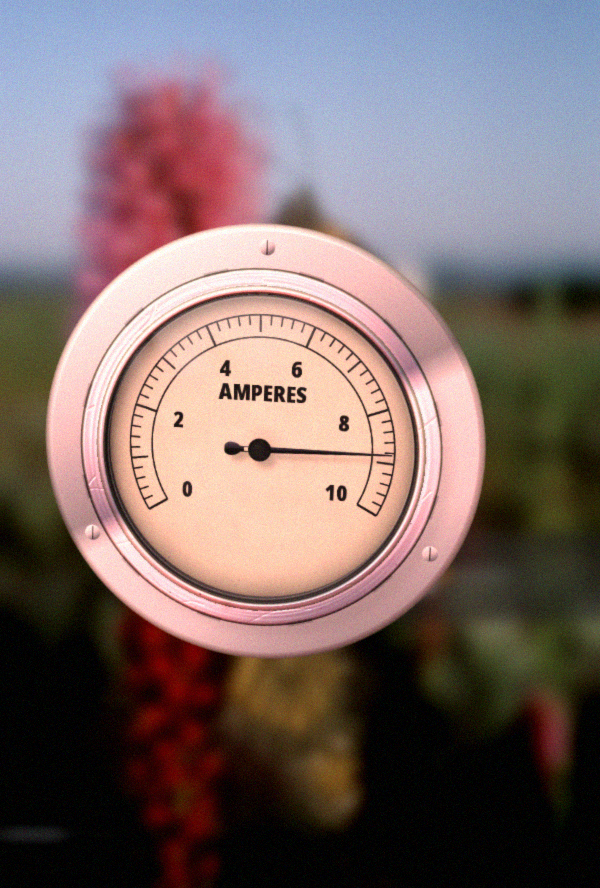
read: 8.8 A
